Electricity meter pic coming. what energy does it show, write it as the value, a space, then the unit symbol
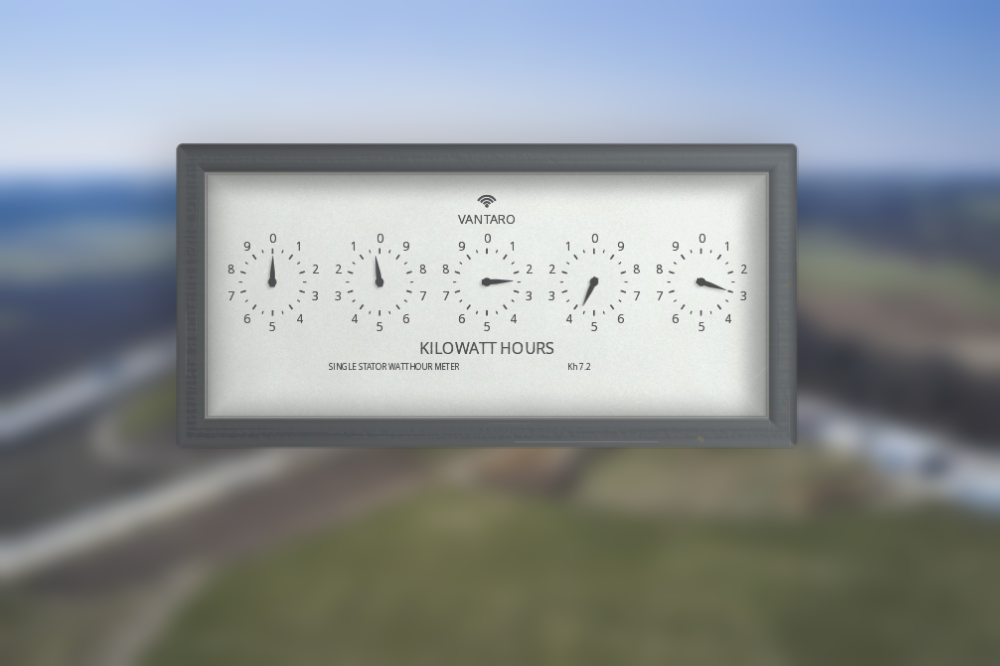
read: 243 kWh
